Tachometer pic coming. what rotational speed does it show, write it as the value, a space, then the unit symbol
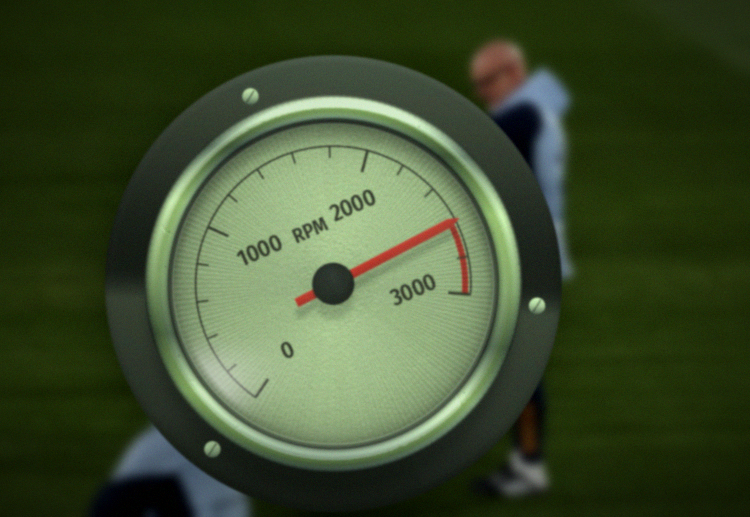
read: 2600 rpm
